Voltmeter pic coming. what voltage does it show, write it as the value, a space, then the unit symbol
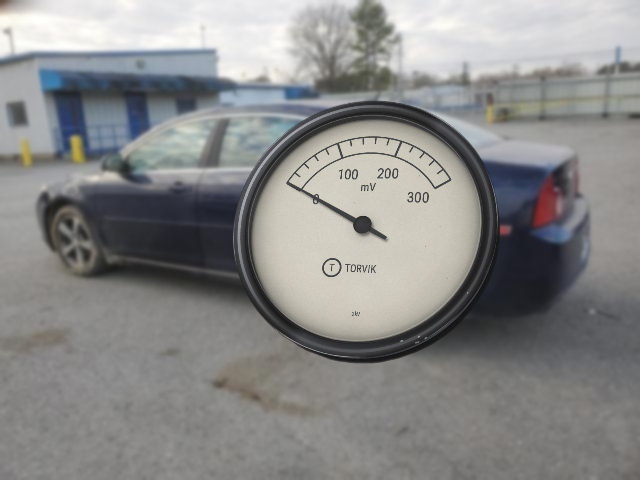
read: 0 mV
